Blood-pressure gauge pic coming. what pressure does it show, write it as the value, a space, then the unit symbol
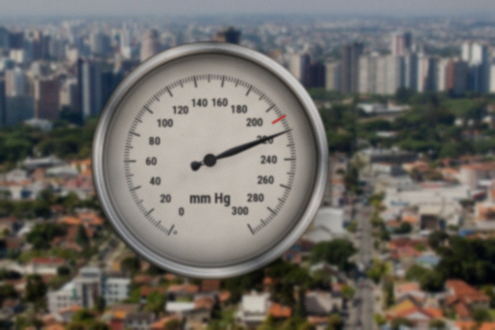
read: 220 mmHg
